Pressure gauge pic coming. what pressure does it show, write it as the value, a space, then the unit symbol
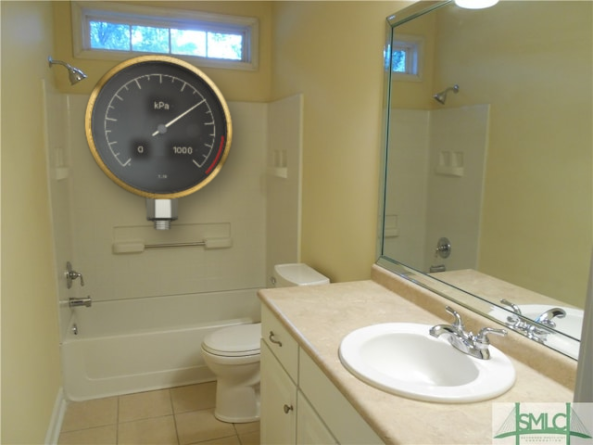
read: 700 kPa
